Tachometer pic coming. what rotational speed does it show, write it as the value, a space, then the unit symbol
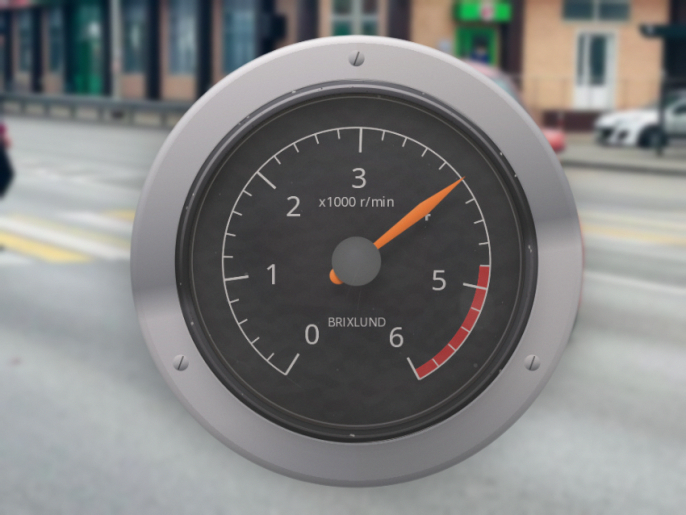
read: 4000 rpm
